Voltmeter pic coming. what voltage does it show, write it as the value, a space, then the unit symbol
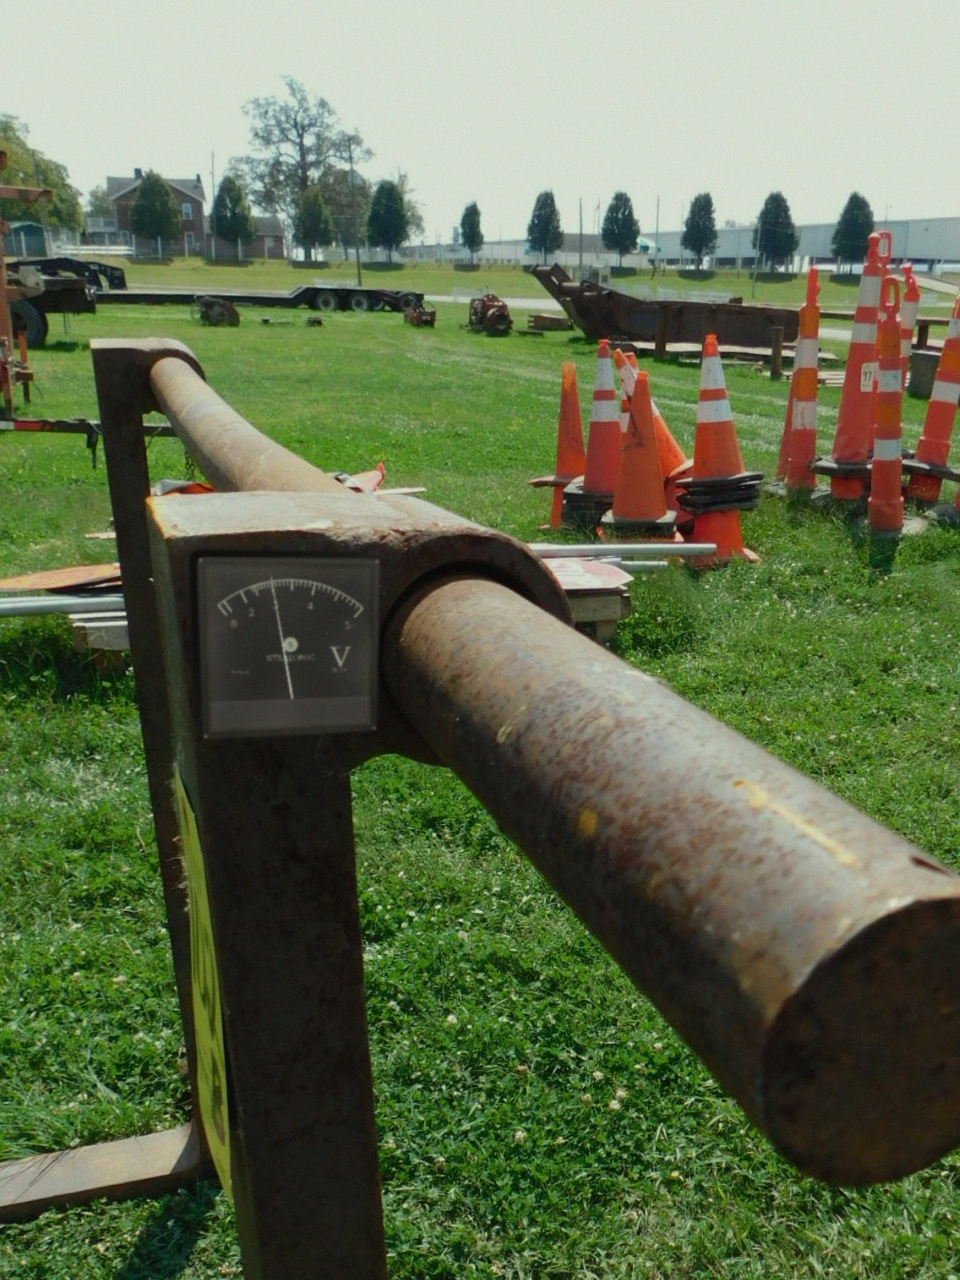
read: 3 V
